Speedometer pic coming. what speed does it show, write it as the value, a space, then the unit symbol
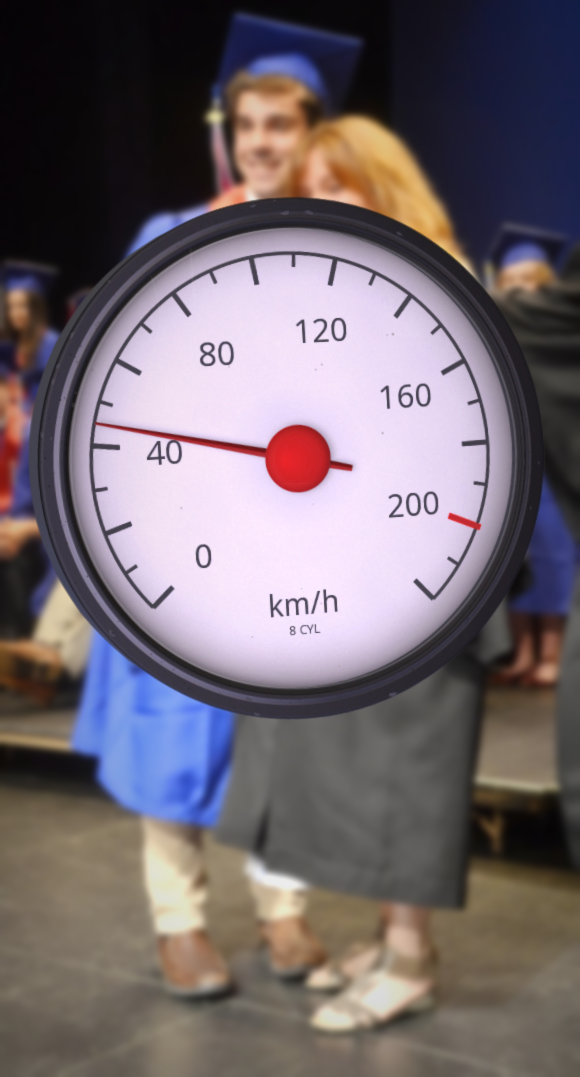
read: 45 km/h
